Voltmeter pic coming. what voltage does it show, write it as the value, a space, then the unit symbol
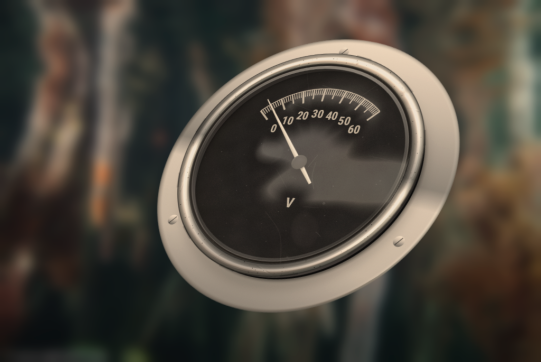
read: 5 V
